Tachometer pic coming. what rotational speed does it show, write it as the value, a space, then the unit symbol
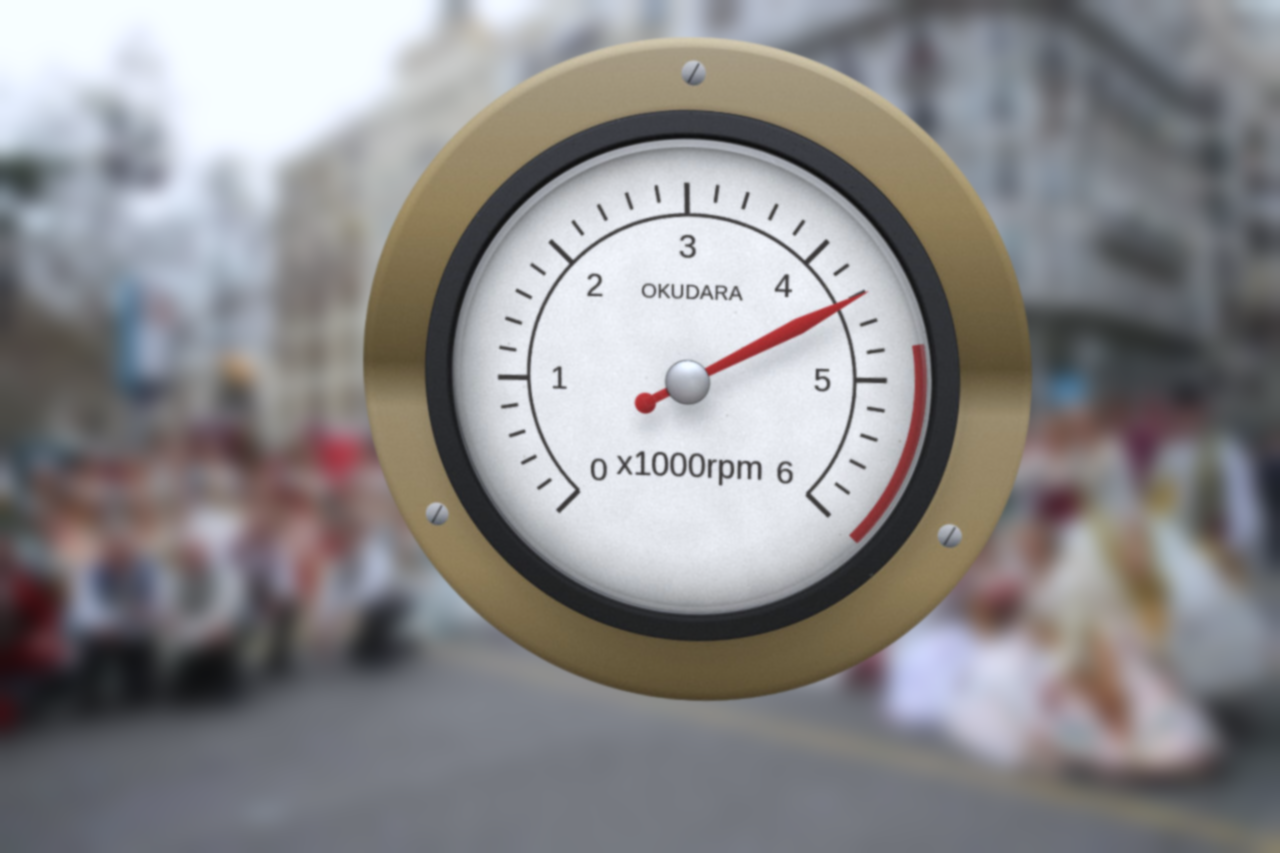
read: 4400 rpm
